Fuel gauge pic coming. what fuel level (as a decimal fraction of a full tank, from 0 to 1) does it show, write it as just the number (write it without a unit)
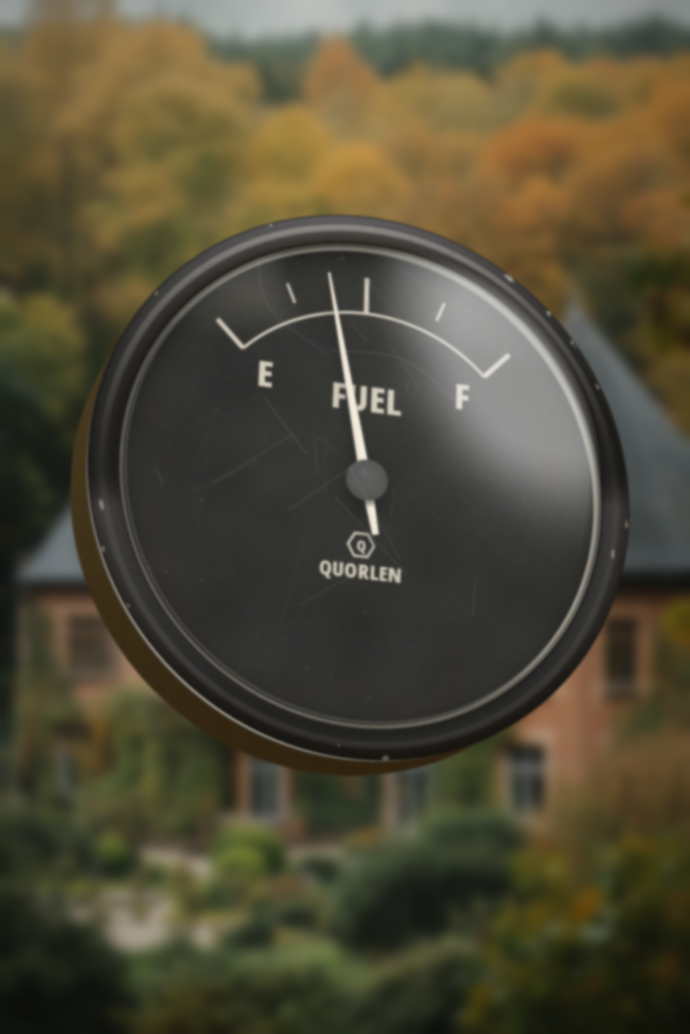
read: 0.375
